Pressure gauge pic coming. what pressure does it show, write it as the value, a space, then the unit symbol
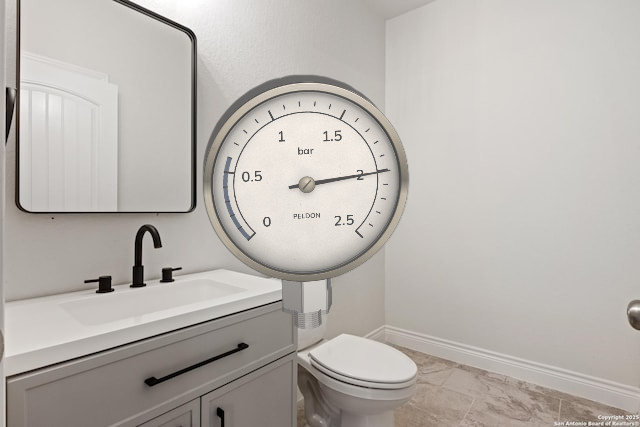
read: 2 bar
